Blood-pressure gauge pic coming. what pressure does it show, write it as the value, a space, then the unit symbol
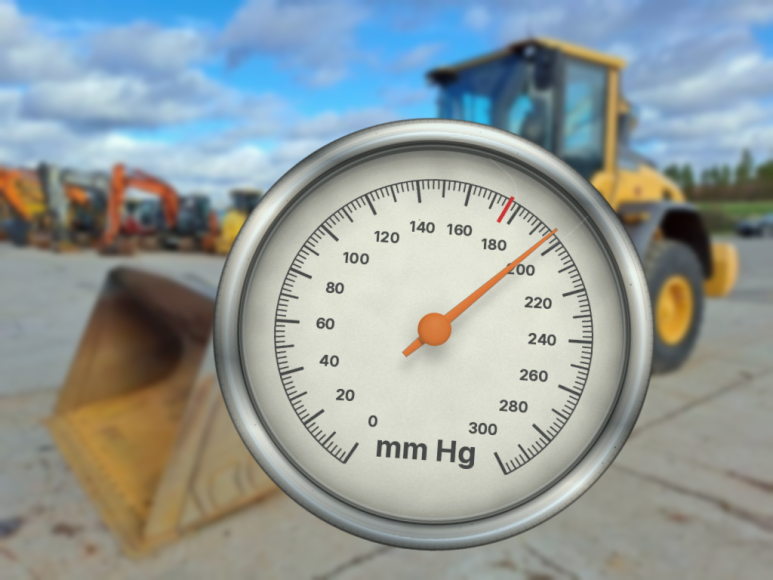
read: 196 mmHg
